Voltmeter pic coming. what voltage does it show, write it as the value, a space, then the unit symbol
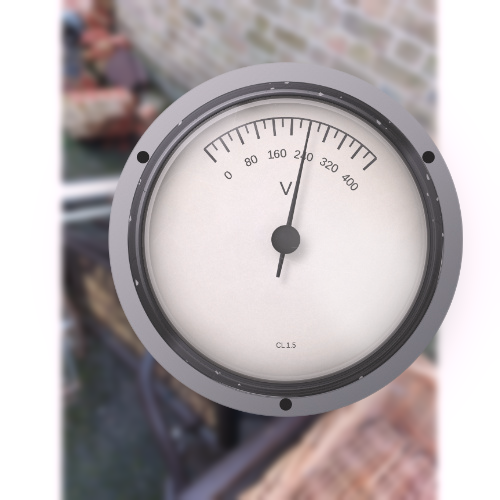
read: 240 V
